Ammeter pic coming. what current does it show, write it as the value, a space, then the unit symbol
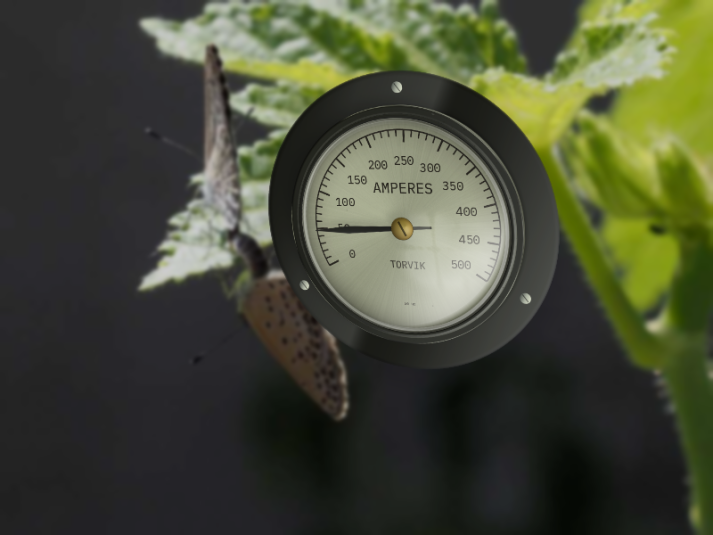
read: 50 A
